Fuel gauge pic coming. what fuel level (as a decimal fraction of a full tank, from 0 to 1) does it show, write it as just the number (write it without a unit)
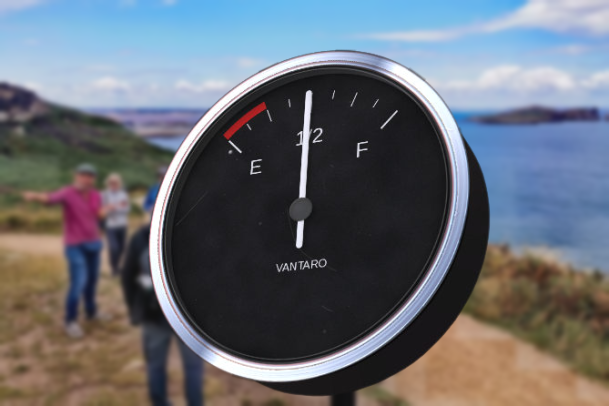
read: 0.5
